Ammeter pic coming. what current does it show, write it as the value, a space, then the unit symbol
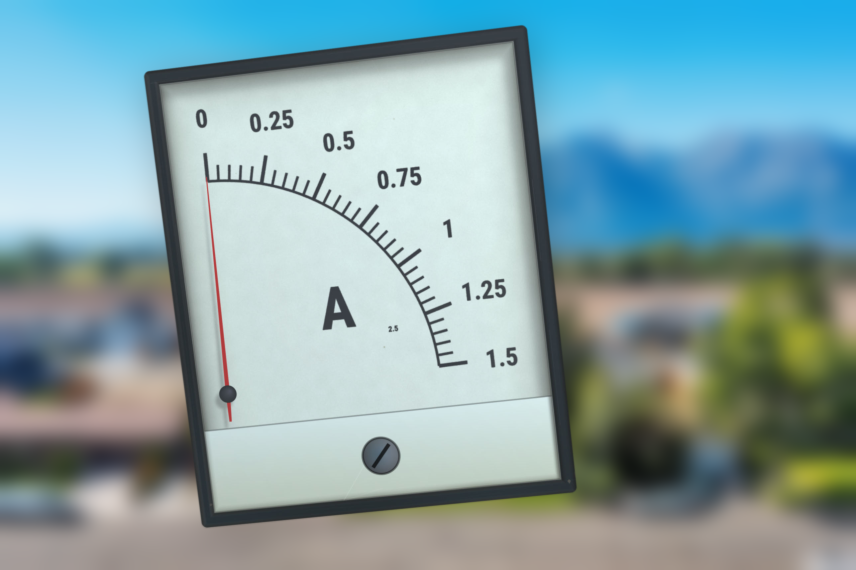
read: 0 A
